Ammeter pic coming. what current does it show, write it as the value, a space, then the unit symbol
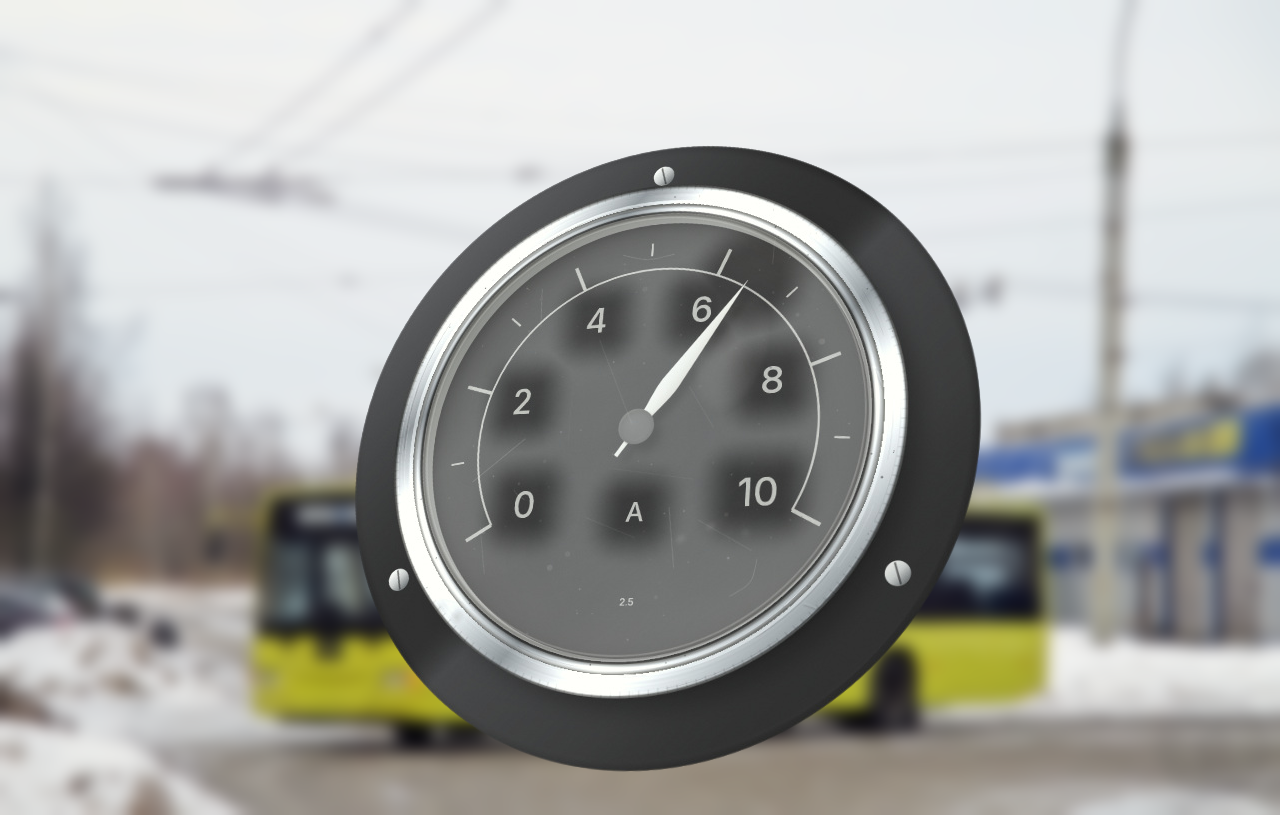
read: 6.5 A
